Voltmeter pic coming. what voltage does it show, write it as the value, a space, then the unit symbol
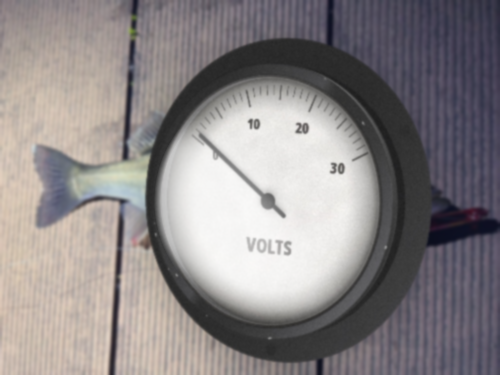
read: 1 V
